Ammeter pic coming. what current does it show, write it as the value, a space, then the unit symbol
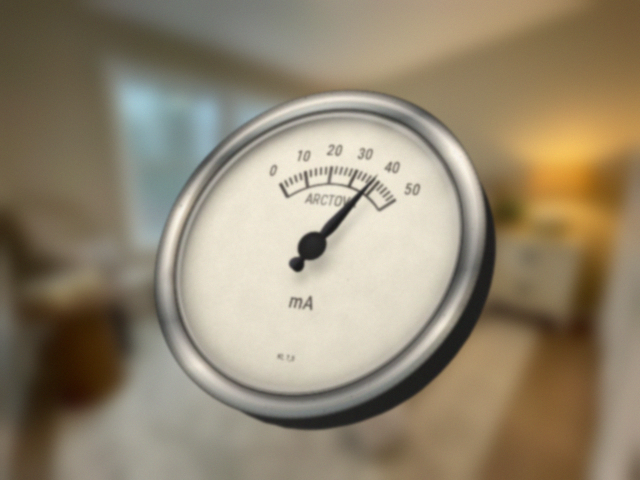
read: 40 mA
